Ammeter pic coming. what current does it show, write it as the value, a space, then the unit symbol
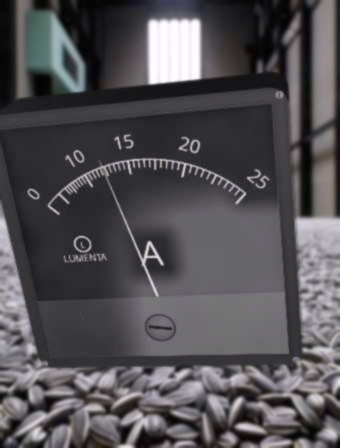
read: 12.5 A
